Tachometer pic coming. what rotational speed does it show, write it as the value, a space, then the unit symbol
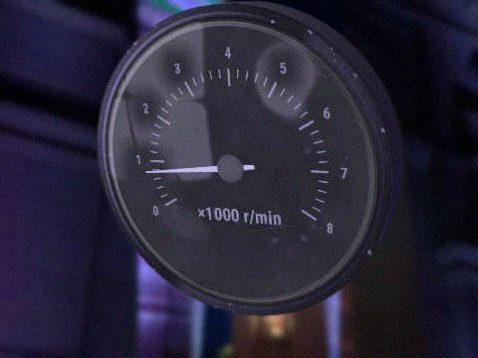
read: 800 rpm
